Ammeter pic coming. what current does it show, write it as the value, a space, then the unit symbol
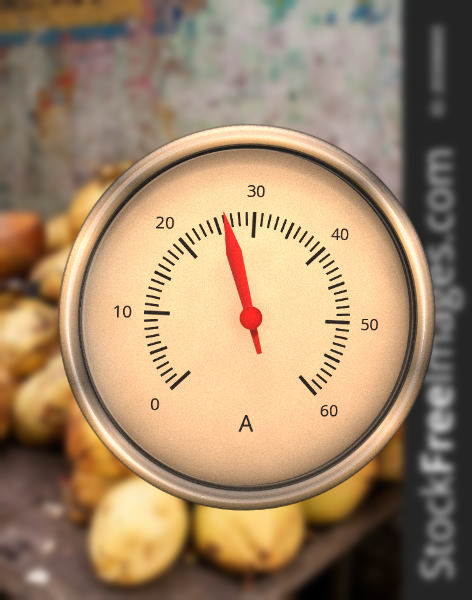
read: 26 A
